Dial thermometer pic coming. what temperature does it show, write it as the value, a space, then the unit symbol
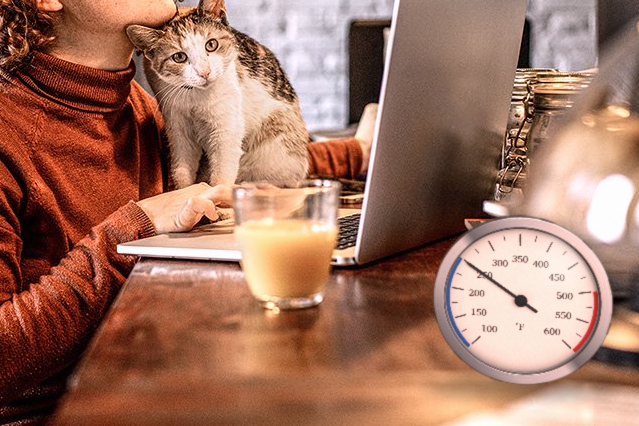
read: 250 °F
